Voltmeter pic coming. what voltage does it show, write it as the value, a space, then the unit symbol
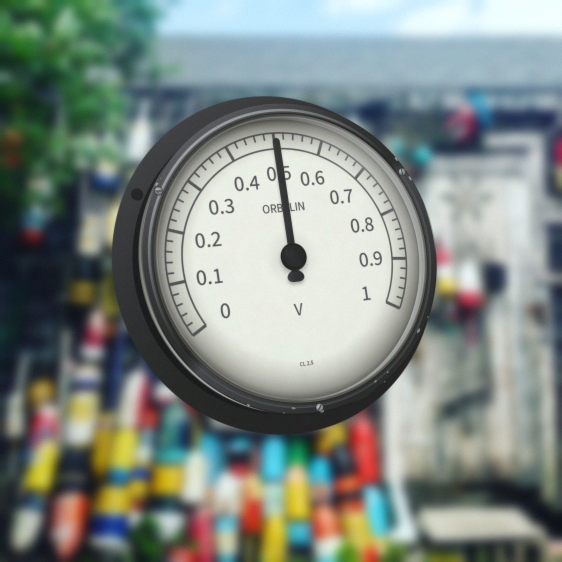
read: 0.5 V
